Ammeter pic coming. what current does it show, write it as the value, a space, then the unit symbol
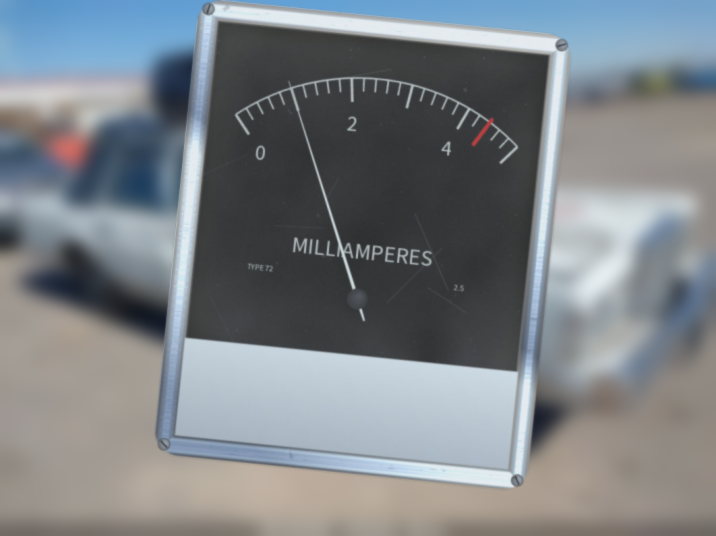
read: 1 mA
